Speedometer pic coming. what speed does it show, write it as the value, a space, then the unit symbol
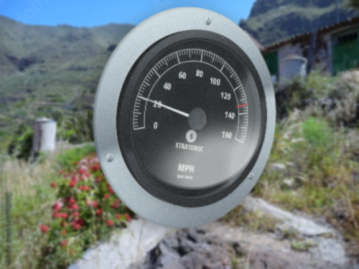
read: 20 mph
